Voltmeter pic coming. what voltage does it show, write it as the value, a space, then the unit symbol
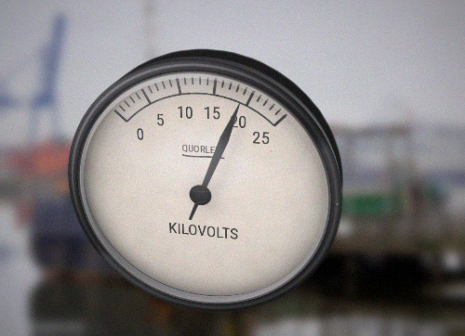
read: 19 kV
